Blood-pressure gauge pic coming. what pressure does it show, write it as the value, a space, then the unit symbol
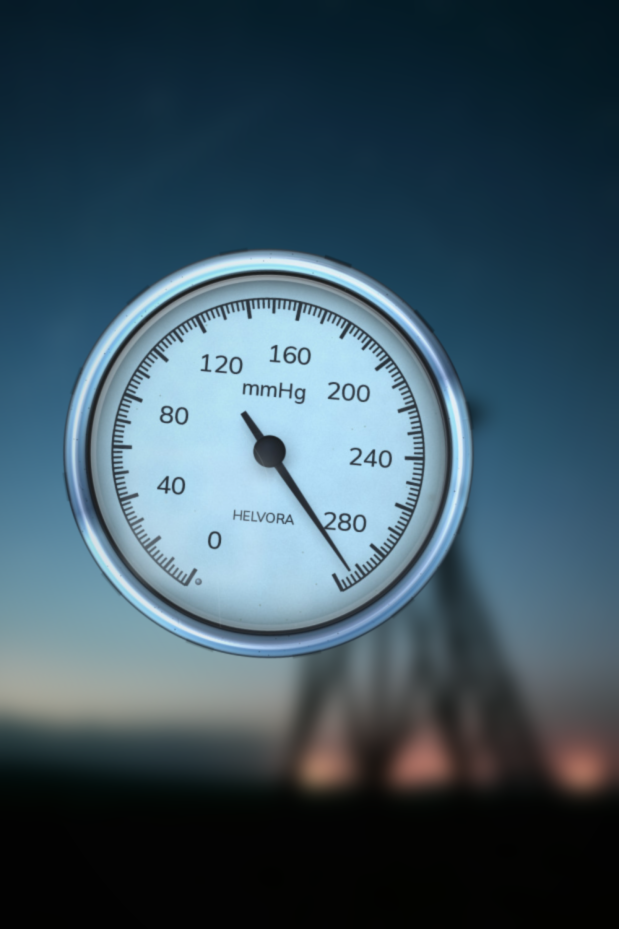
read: 294 mmHg
